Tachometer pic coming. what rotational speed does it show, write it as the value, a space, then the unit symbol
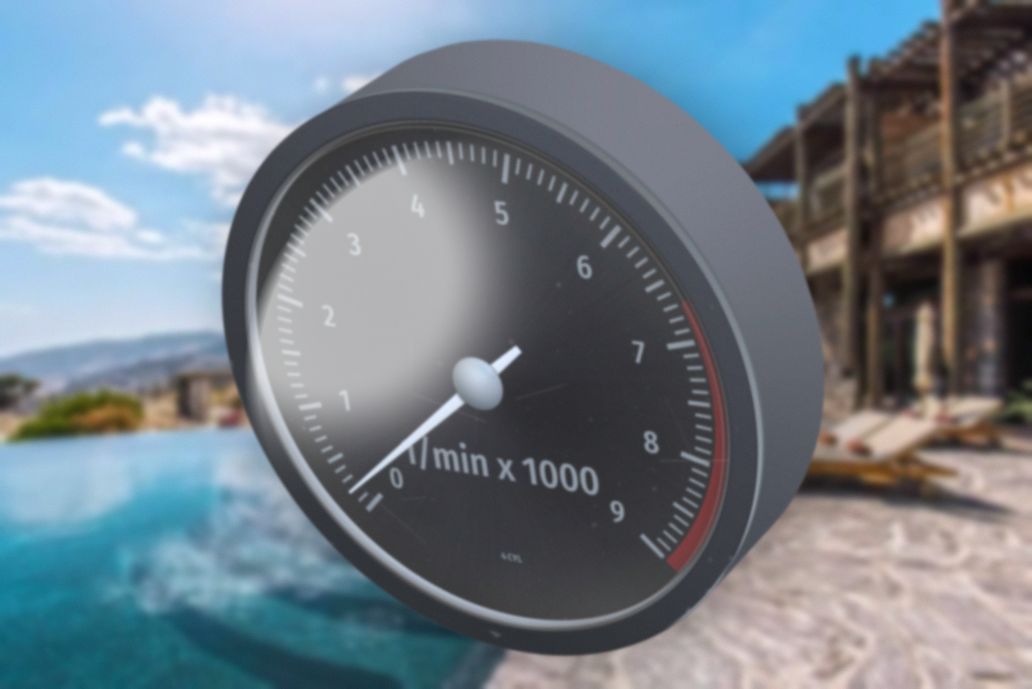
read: 200 rpm
